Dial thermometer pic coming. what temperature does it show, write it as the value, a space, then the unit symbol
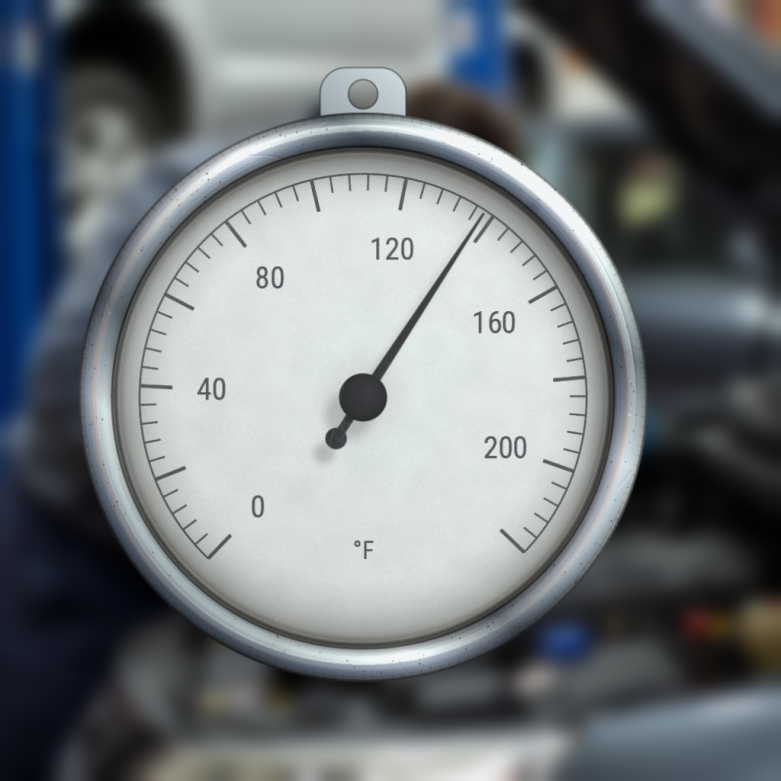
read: 138 °F
